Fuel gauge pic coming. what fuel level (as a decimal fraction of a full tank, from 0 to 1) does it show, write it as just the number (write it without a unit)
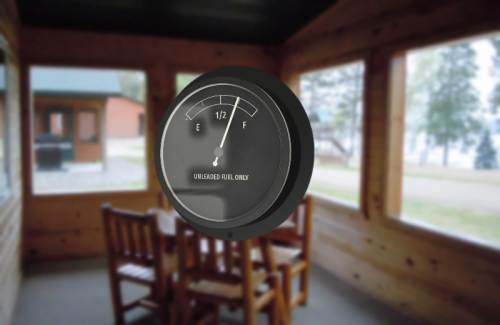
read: 0.75
